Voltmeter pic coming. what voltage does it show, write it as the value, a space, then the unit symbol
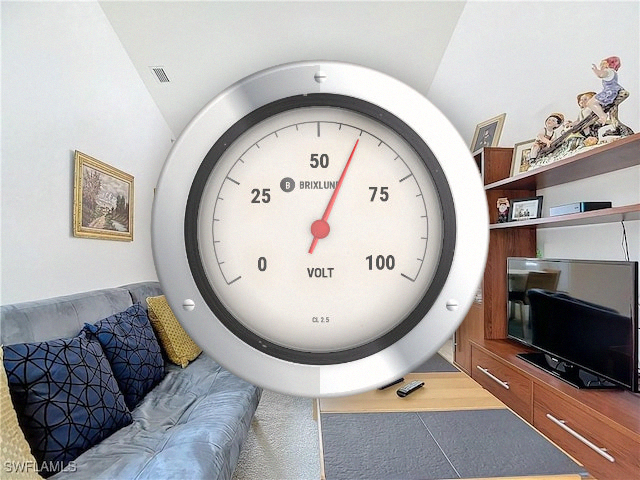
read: 60 V
